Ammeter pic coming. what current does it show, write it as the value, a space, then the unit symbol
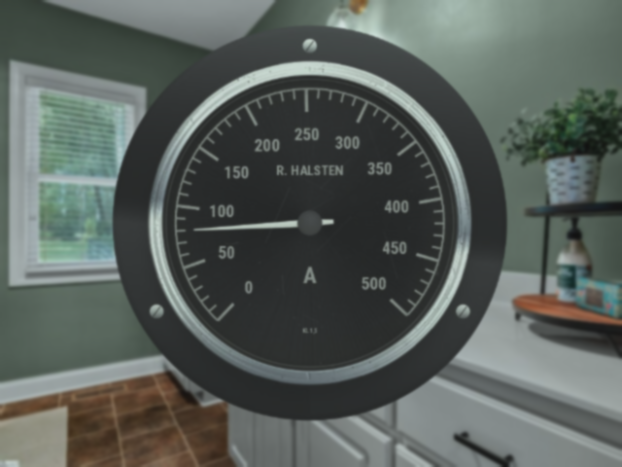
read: 80 A
